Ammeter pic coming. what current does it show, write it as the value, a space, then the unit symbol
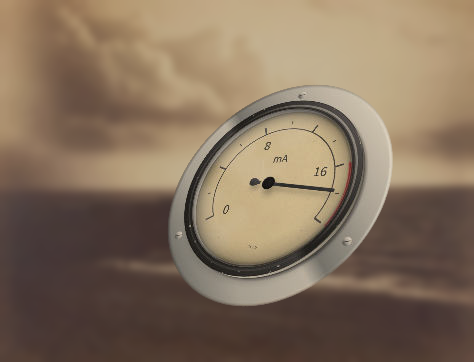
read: 18 mA
